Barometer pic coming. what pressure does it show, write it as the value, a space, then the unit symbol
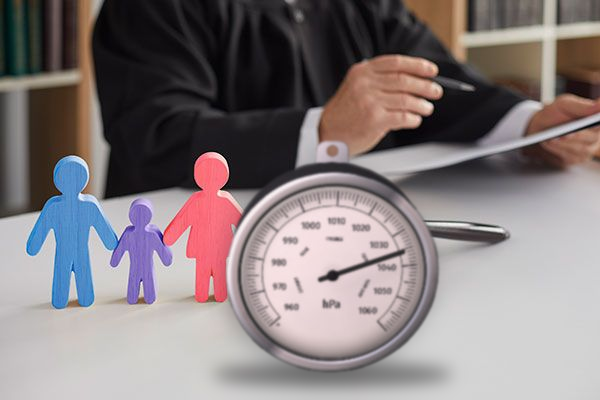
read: 1035 hPa
